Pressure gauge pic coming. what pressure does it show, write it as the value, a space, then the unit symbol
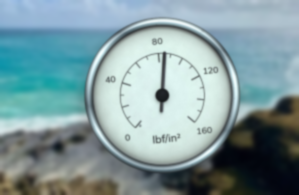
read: 85 psi
